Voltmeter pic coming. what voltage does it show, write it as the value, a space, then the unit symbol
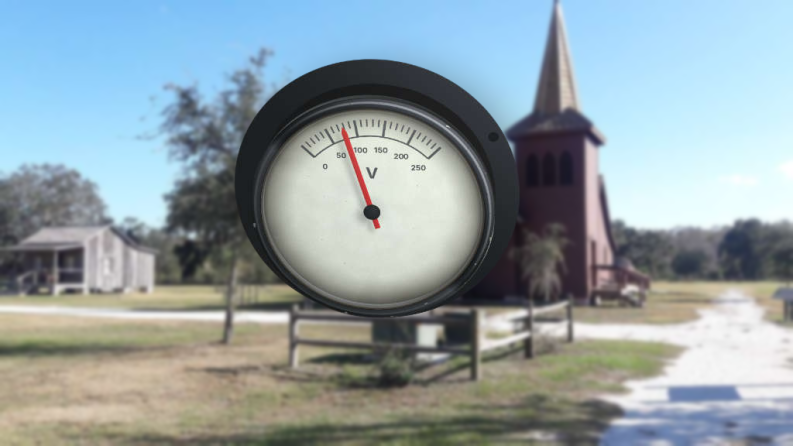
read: 80 V
